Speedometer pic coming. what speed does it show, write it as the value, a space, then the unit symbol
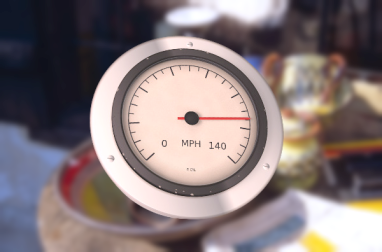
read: 115 mph
